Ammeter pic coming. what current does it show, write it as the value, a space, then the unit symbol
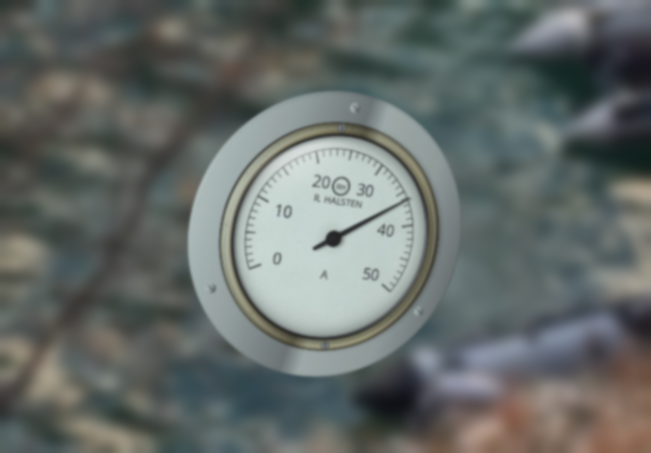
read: 36 A
